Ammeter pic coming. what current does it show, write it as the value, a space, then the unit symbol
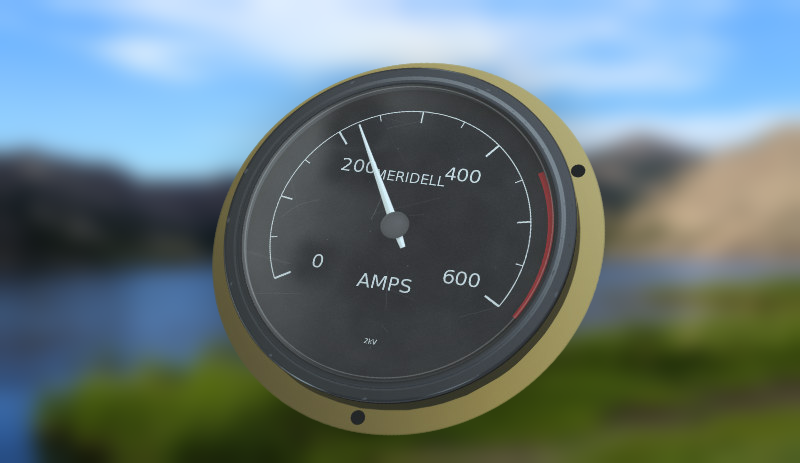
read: 225 A
